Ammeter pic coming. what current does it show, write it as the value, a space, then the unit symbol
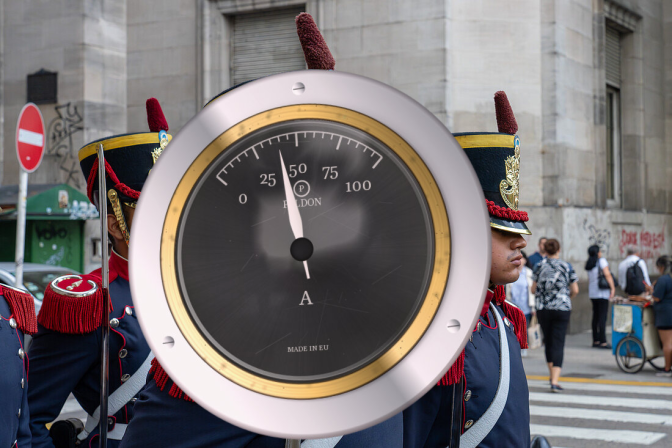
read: 40 A
